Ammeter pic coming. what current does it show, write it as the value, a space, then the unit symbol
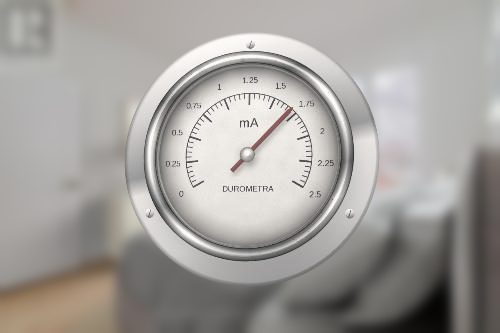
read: 1.7 mA
